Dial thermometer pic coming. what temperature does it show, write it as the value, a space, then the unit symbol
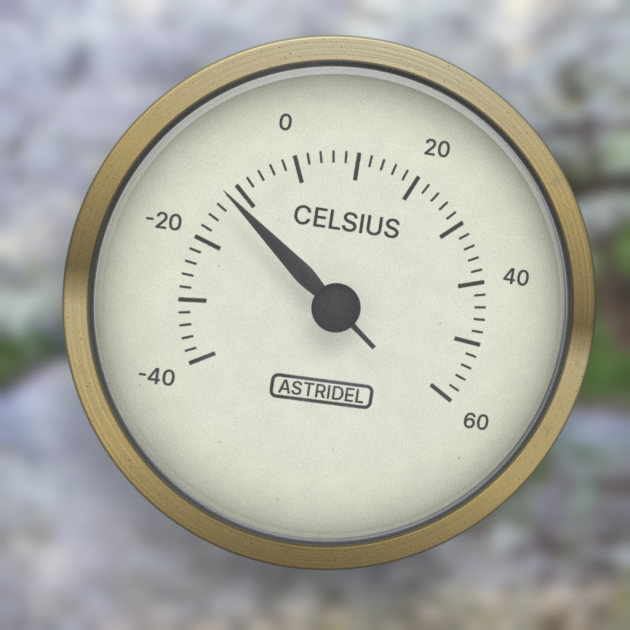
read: -12 °C
